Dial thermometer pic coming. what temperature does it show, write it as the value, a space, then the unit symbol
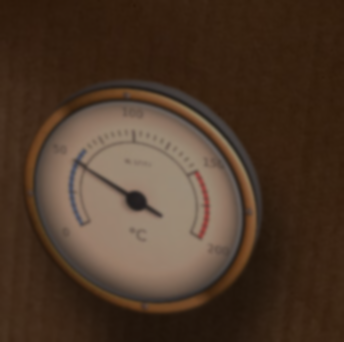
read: 50 °C
